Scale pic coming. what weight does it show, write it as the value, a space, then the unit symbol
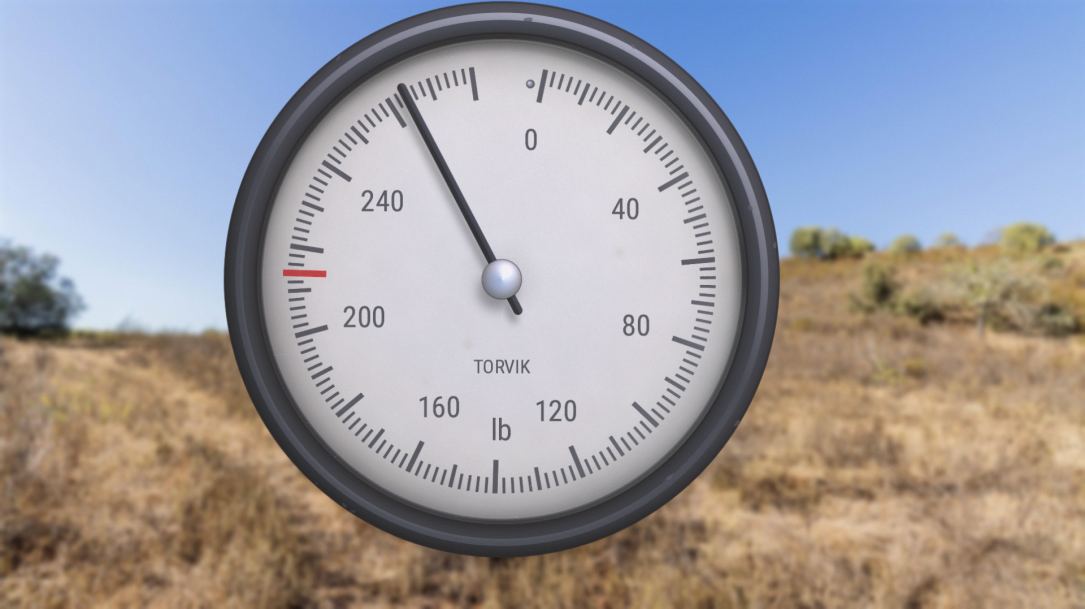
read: 264 lb
